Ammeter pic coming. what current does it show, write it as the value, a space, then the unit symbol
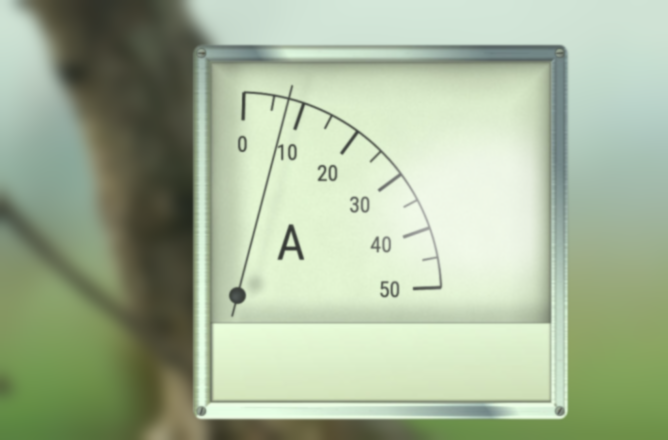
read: 7.5 A
